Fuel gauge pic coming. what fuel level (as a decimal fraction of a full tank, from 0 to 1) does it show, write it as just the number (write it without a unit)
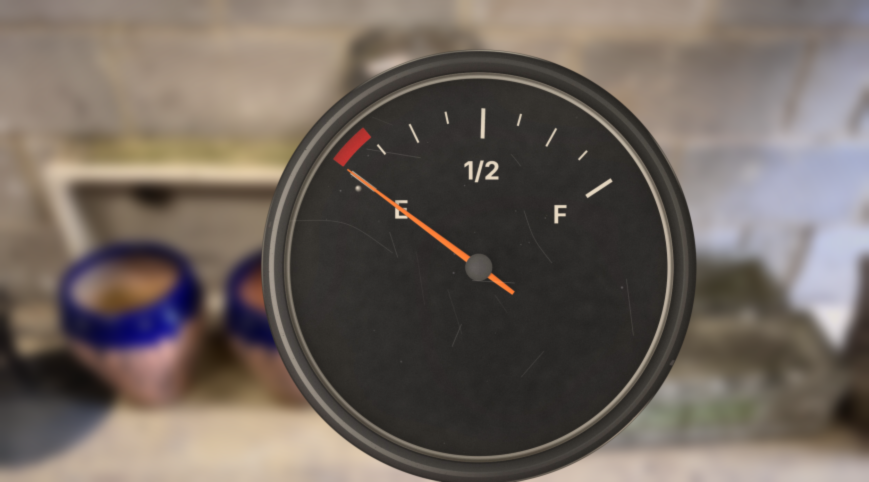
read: 0
